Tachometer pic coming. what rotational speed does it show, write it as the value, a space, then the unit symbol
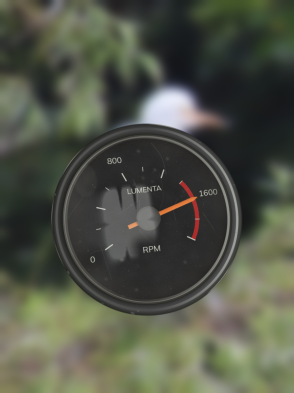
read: 1600 rpm
